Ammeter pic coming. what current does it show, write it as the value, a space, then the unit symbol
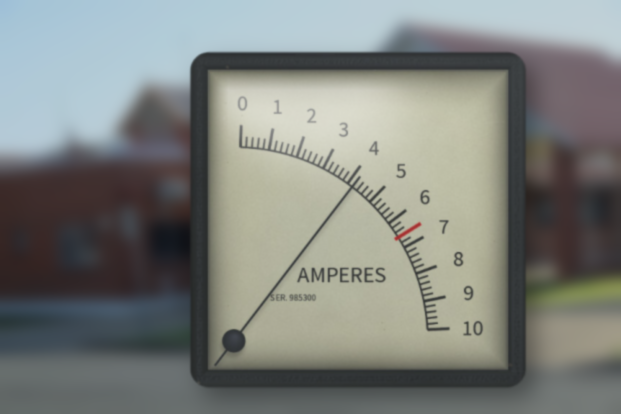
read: 4.2 A
